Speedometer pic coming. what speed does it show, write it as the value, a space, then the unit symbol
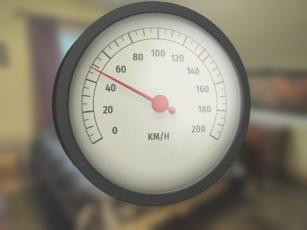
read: 47.5 km/h
